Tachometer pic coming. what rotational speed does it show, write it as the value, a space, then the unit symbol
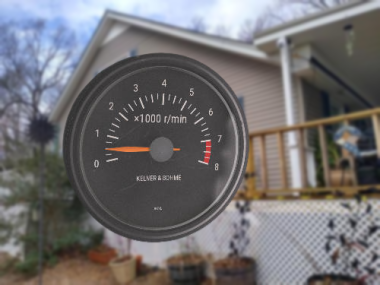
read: 500 rpm
